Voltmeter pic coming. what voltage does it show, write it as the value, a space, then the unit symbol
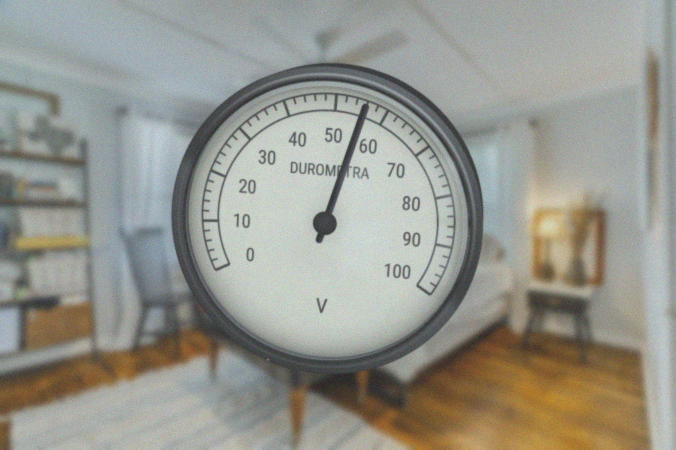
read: 56 V
